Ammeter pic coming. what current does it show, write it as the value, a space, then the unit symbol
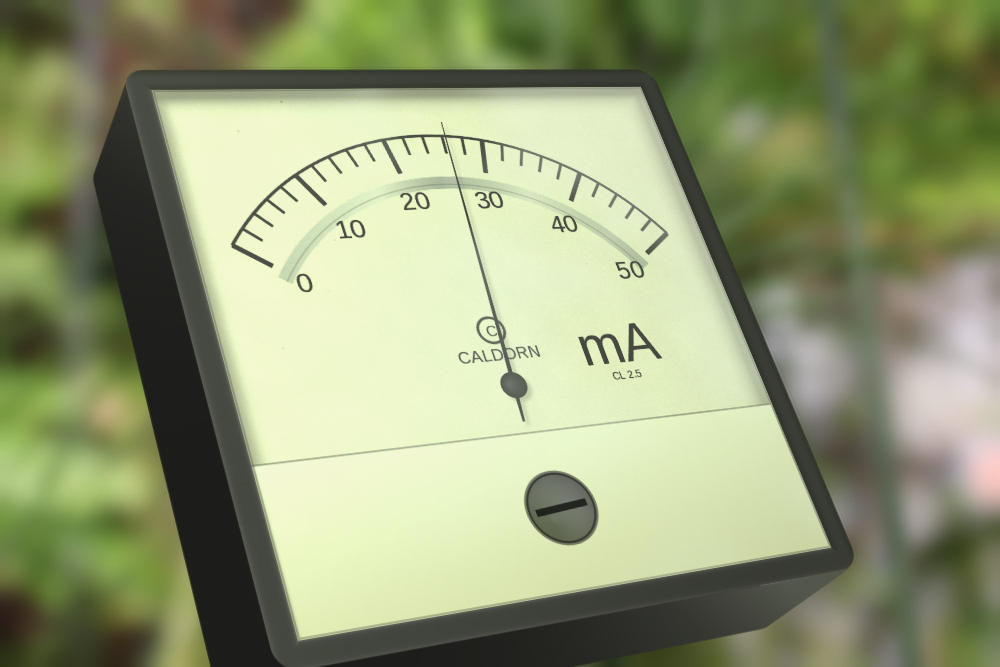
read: 26 mA
